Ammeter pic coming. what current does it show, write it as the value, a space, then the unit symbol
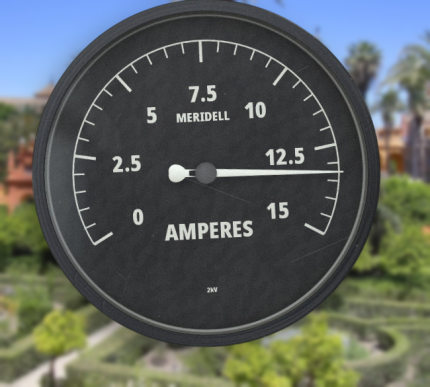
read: 13.25 A
